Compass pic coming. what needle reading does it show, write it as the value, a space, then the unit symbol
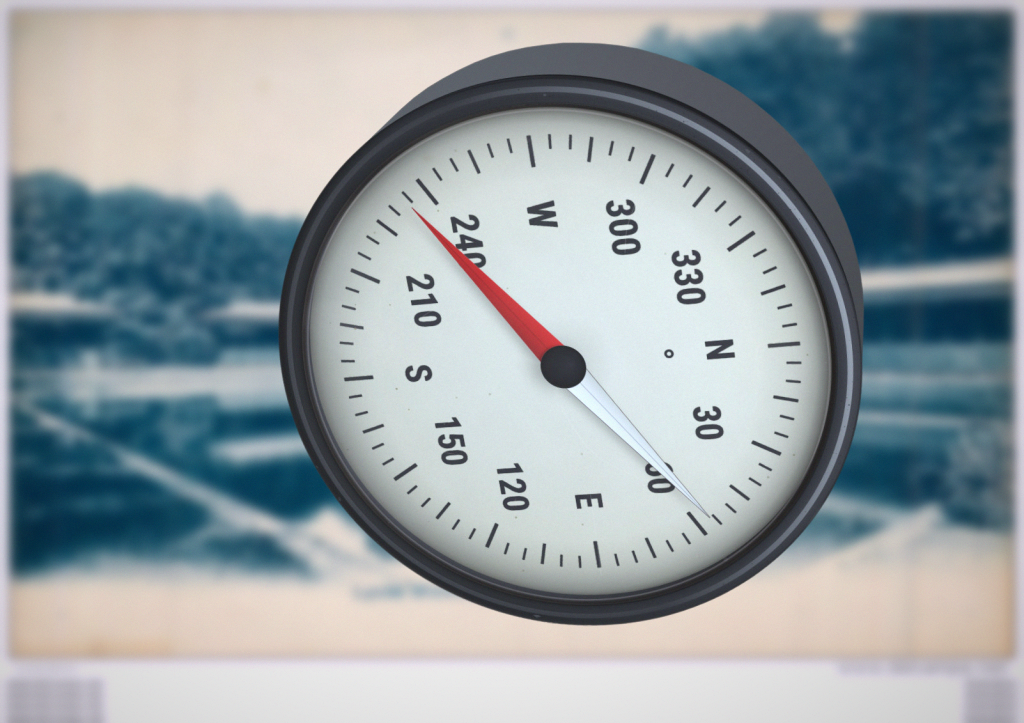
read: 235 °
